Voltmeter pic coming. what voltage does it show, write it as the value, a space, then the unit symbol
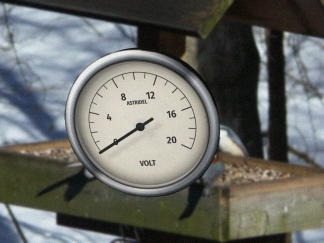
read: 0 V
